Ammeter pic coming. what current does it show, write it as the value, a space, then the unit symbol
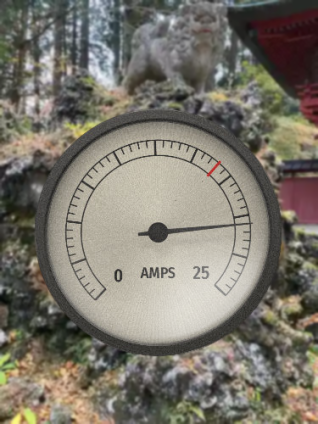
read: 20.5 A
